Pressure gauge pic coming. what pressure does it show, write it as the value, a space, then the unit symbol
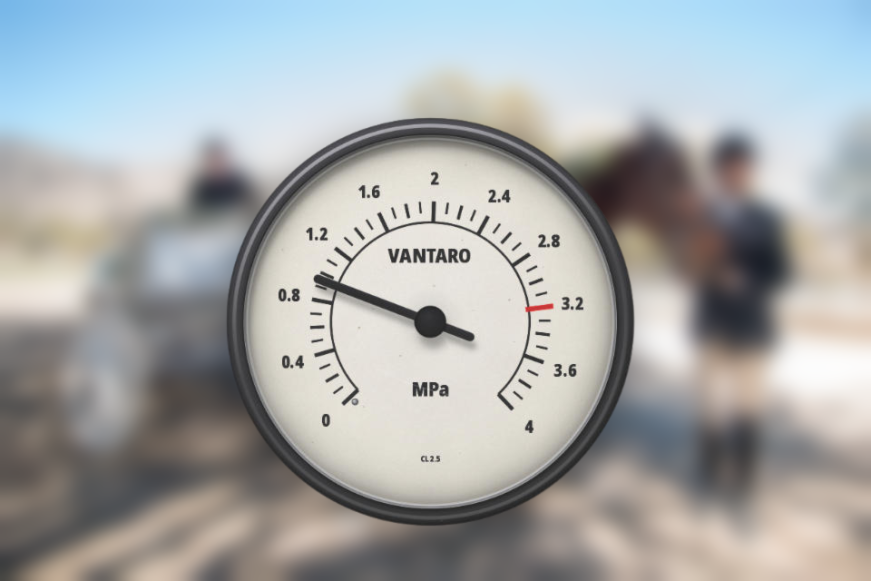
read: 0.95 MPa
